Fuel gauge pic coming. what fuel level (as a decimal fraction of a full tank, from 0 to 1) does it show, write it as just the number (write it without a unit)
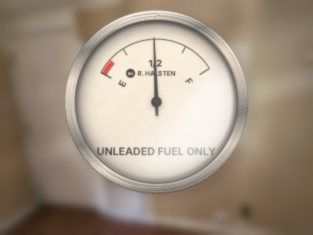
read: 0.5
